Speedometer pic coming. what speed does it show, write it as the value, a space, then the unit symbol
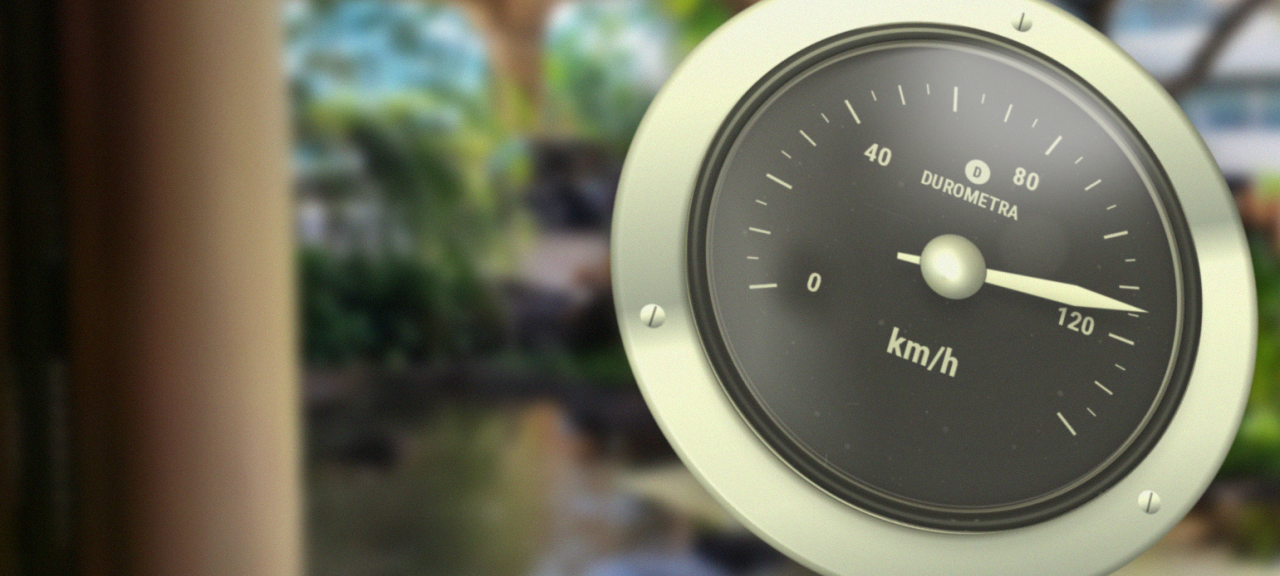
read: 115 km/h
